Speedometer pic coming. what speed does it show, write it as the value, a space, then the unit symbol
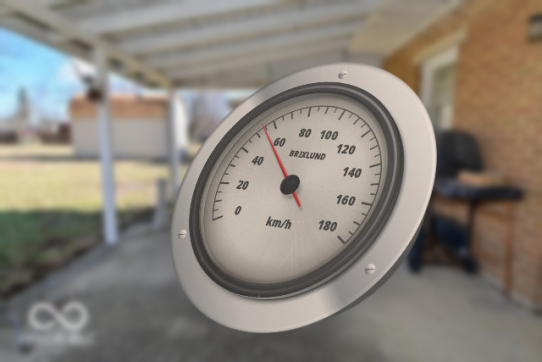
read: 55 km/h
